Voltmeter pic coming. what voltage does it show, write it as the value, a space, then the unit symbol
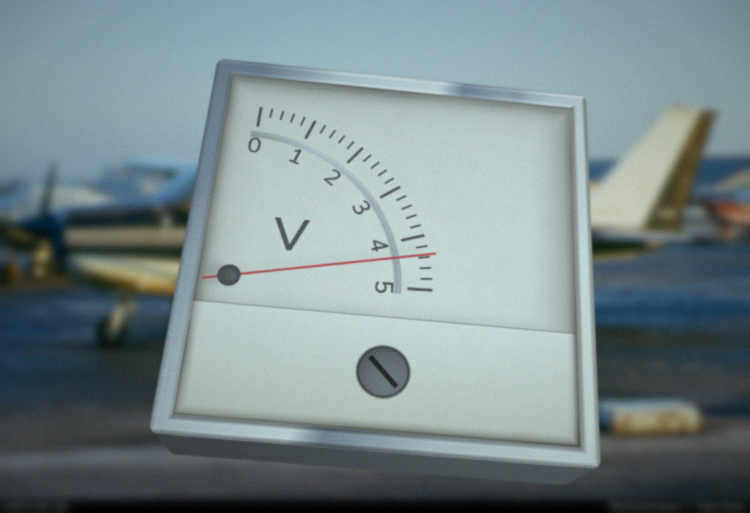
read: 4.4 V
